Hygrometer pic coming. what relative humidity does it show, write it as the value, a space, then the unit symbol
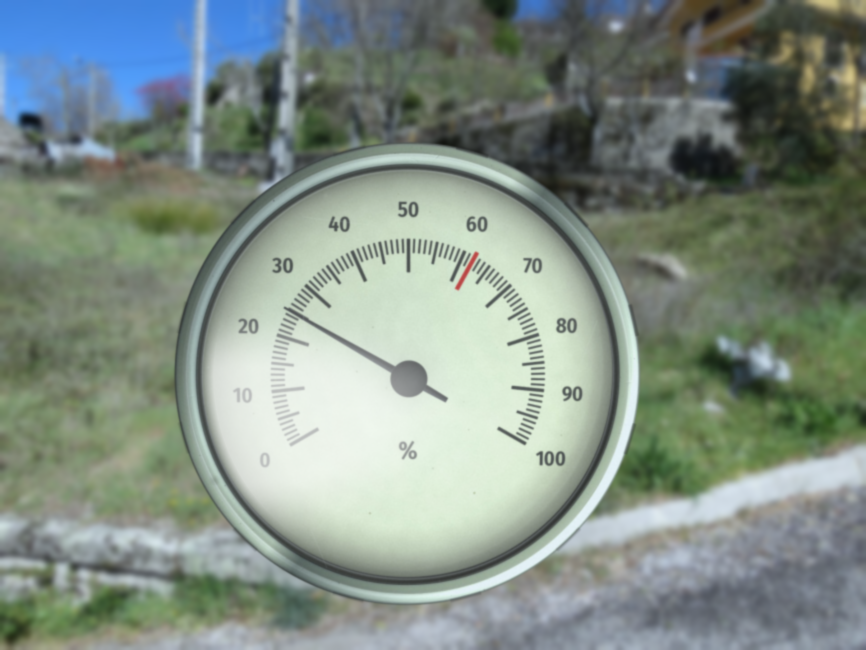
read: 25 %
